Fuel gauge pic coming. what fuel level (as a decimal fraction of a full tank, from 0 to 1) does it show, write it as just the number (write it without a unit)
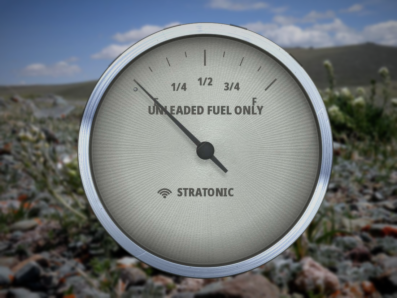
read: 0
